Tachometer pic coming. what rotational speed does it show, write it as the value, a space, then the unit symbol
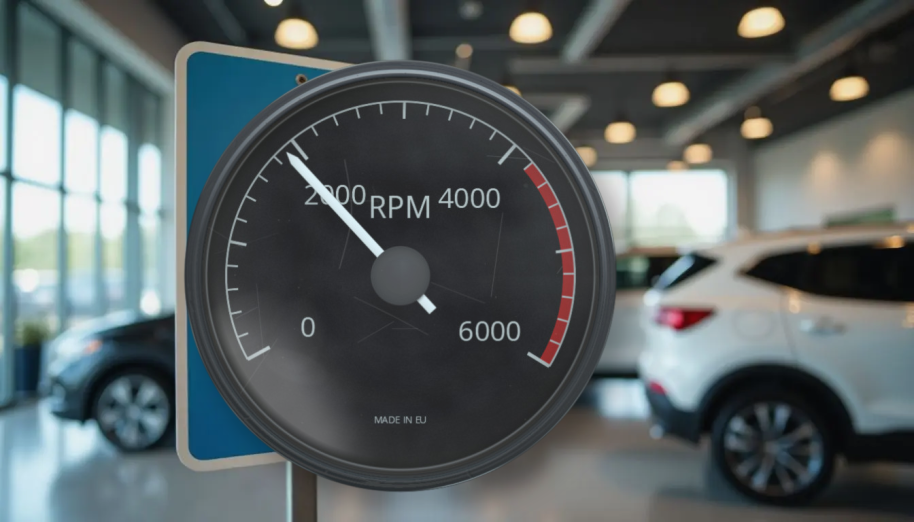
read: 1900 rpm
